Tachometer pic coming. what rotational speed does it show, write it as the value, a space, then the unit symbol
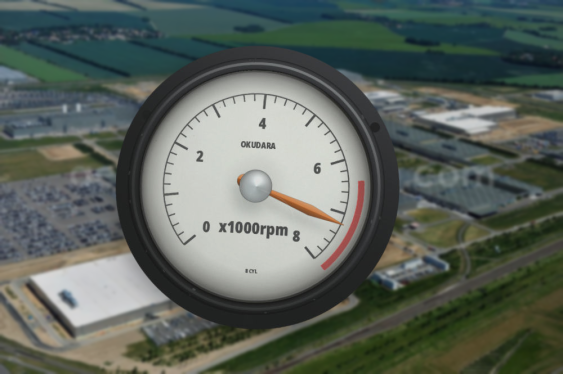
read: 7200 rpm
